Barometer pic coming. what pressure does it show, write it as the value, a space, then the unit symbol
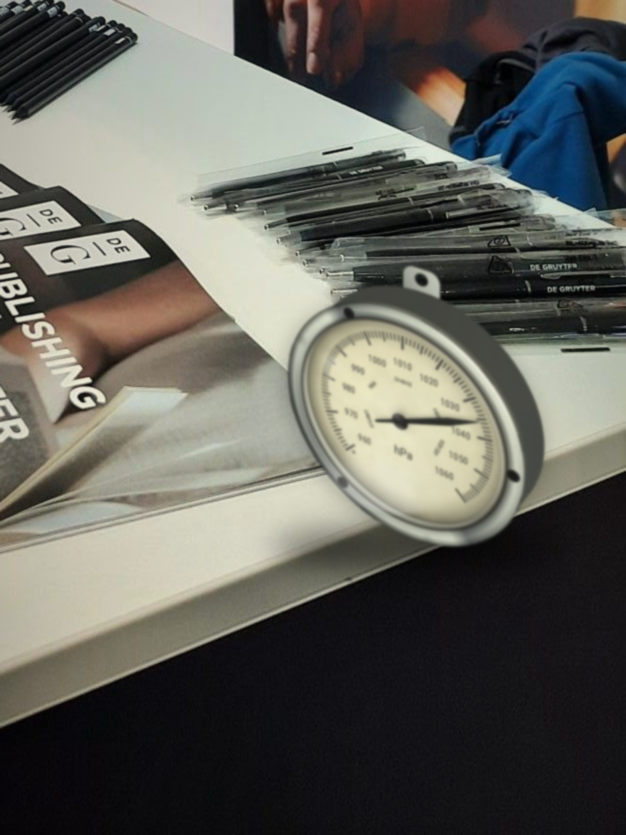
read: 1035 hPa
